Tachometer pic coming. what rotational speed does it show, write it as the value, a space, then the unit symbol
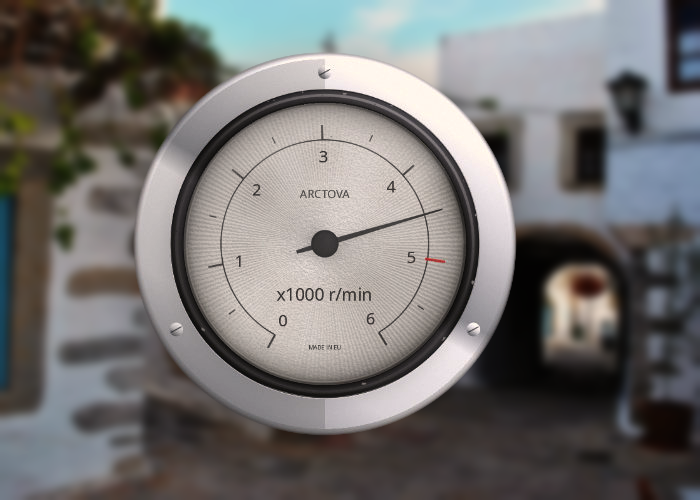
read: 4500 rpm
